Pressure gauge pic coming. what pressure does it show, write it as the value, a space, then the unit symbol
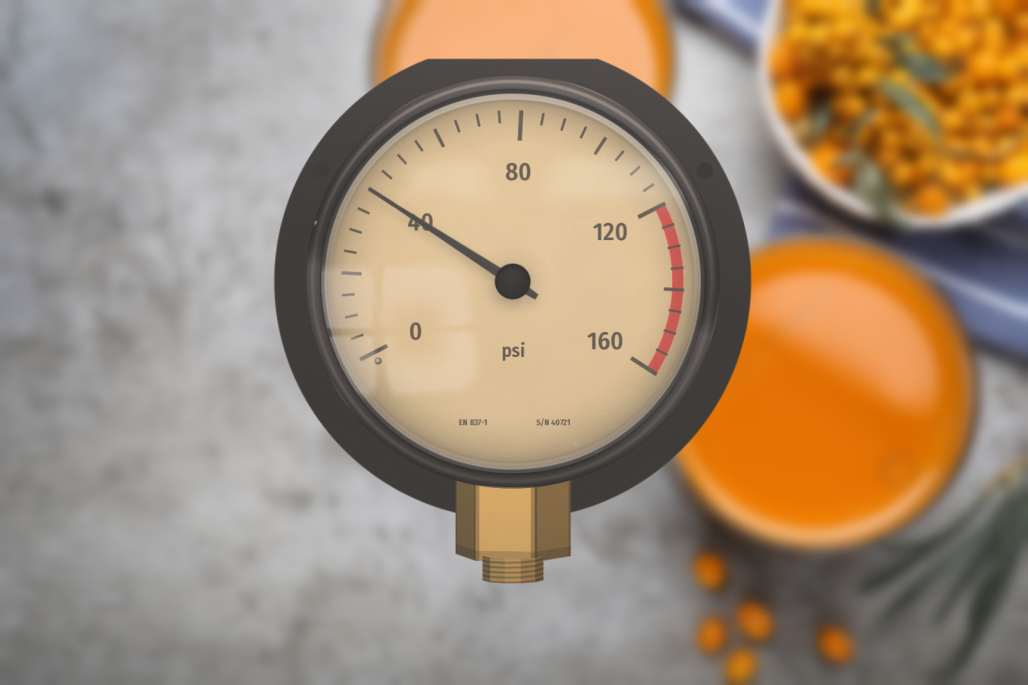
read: 40 psi
